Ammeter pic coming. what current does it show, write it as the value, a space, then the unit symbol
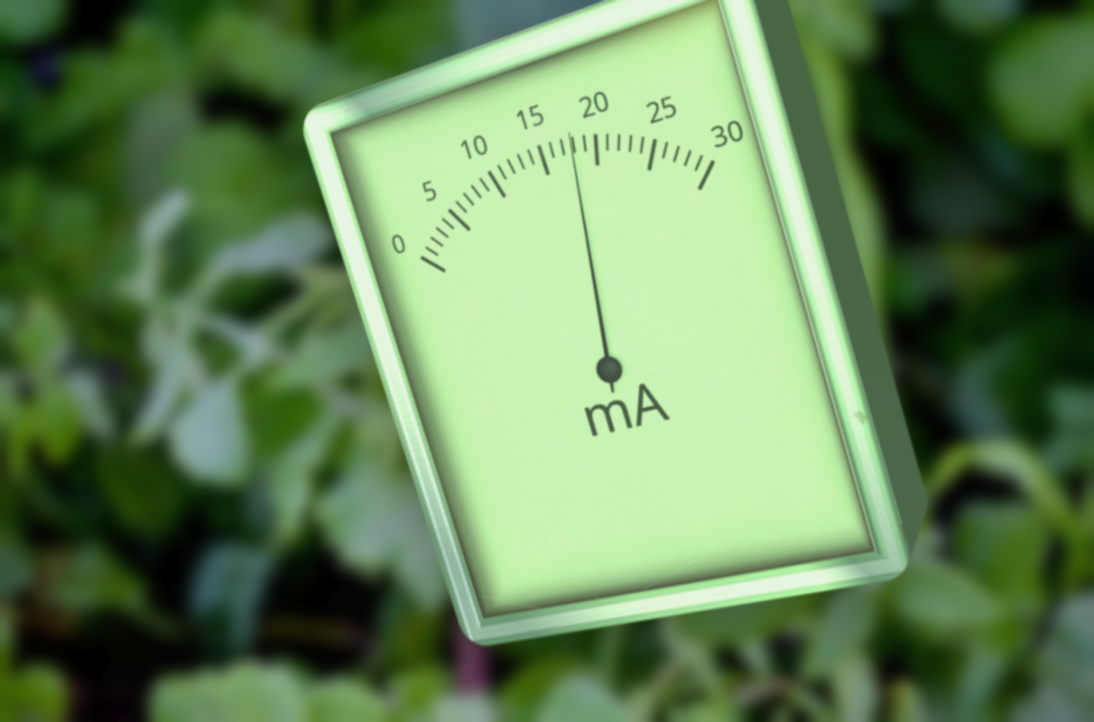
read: 18 mA
